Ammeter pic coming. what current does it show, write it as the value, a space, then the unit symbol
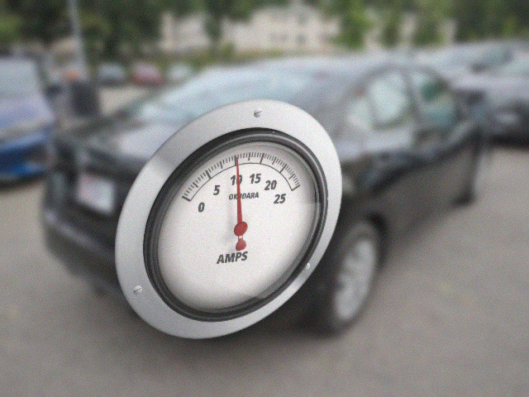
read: 10 A
